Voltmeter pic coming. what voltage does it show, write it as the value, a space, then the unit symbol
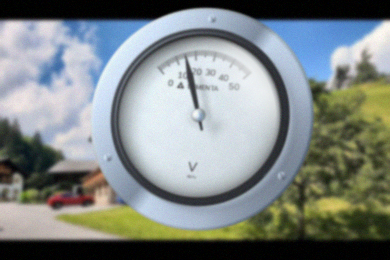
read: 15 V
